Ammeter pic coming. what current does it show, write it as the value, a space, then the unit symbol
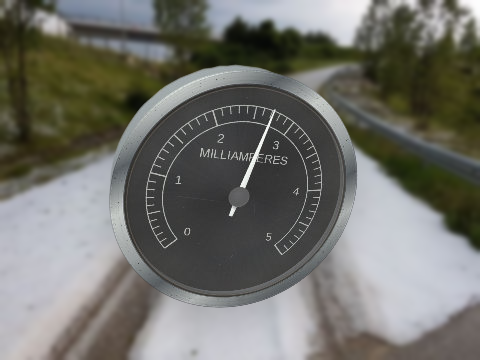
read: 2.7 mA
